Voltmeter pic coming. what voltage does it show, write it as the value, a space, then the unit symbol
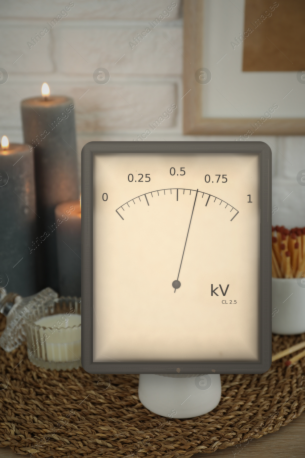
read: 0.65 kV
